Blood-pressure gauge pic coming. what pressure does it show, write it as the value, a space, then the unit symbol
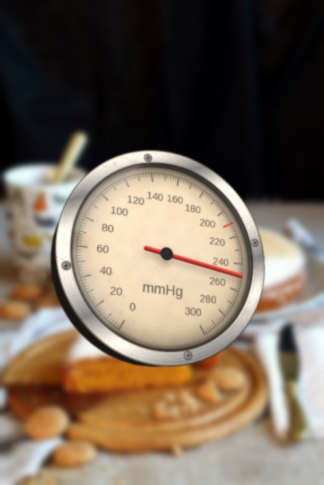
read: 250 mmHg
